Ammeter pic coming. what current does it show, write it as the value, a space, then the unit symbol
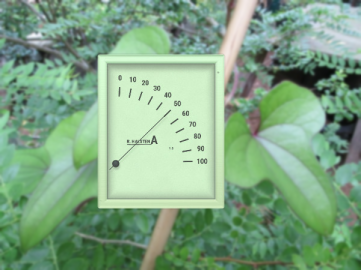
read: 50 A
